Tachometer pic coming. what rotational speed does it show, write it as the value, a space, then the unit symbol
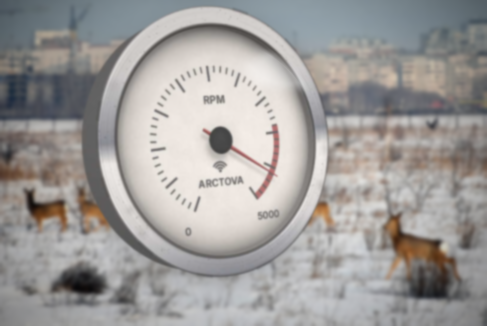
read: 4600 rpm
